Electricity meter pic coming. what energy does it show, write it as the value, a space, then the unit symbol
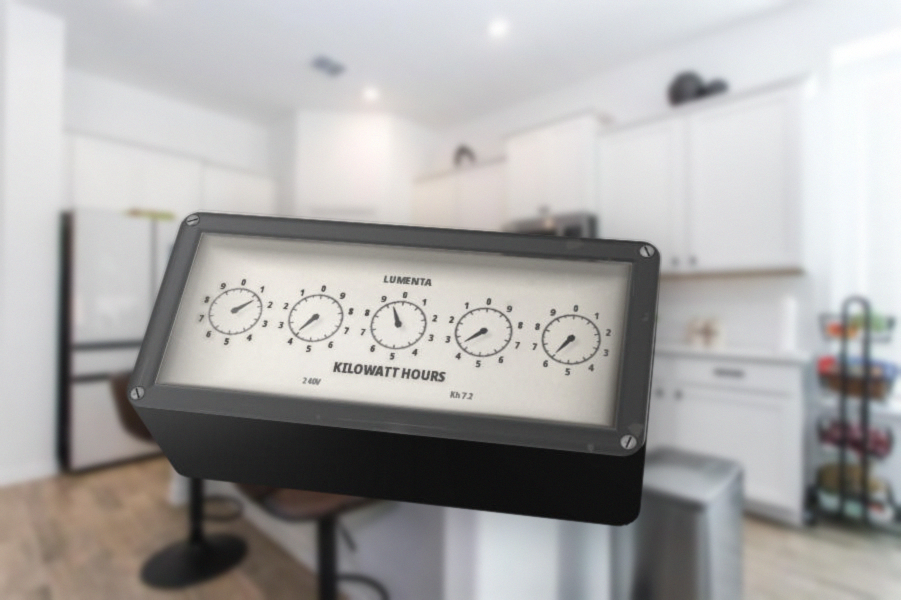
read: 13936 kWh
